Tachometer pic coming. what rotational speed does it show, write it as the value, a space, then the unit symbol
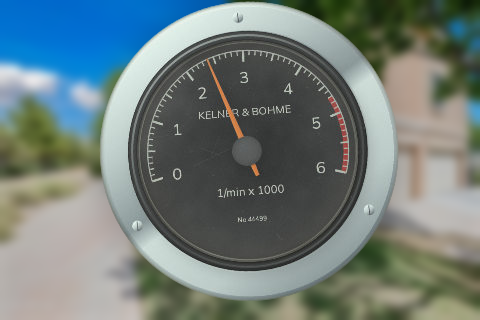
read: 2400 rpm
